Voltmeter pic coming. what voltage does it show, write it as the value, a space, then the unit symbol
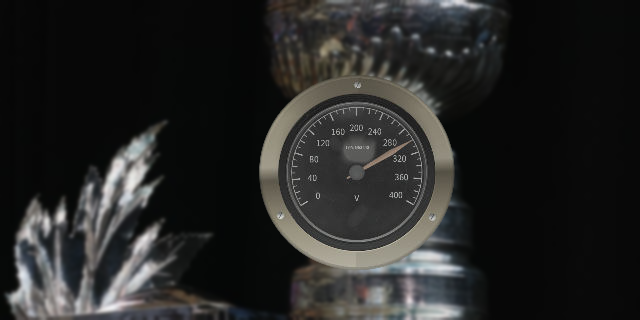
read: 300 V
